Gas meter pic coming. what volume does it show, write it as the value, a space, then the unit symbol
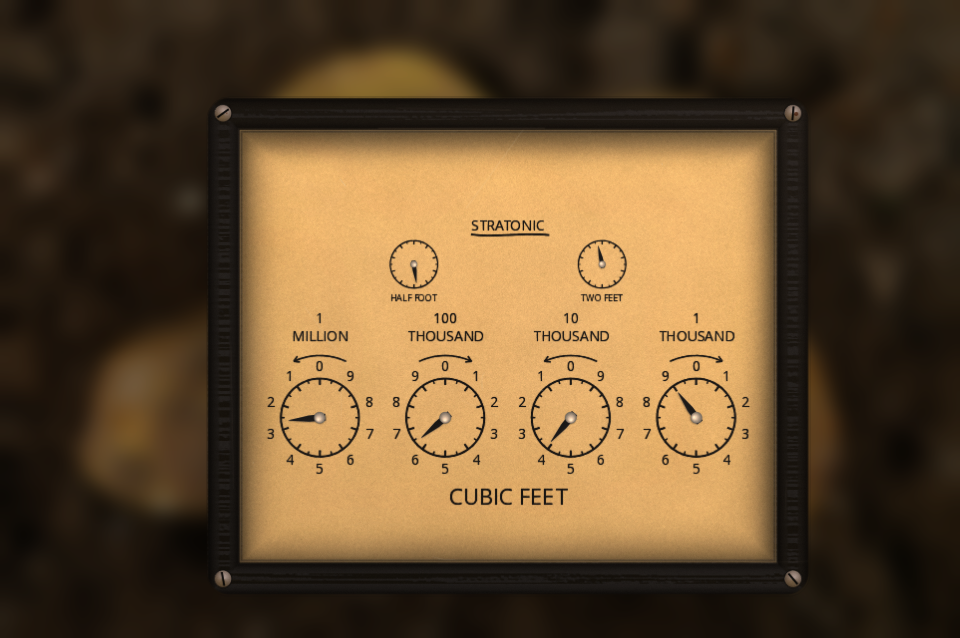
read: 263900 ft³
